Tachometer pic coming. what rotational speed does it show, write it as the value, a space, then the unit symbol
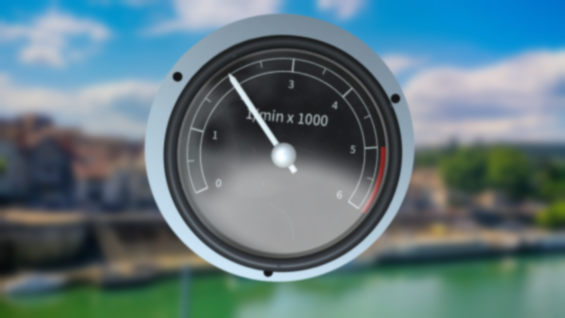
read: 2000 rpm
